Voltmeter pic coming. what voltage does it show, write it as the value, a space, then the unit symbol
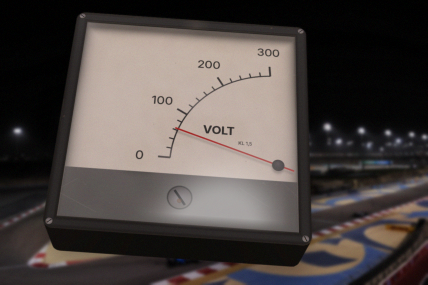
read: 60 V
